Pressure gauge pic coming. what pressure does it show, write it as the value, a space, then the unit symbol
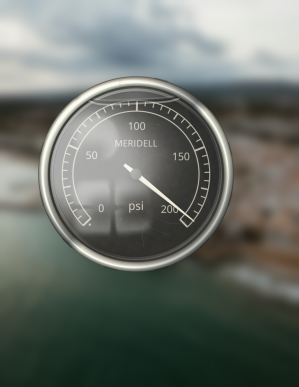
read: 195 psi
